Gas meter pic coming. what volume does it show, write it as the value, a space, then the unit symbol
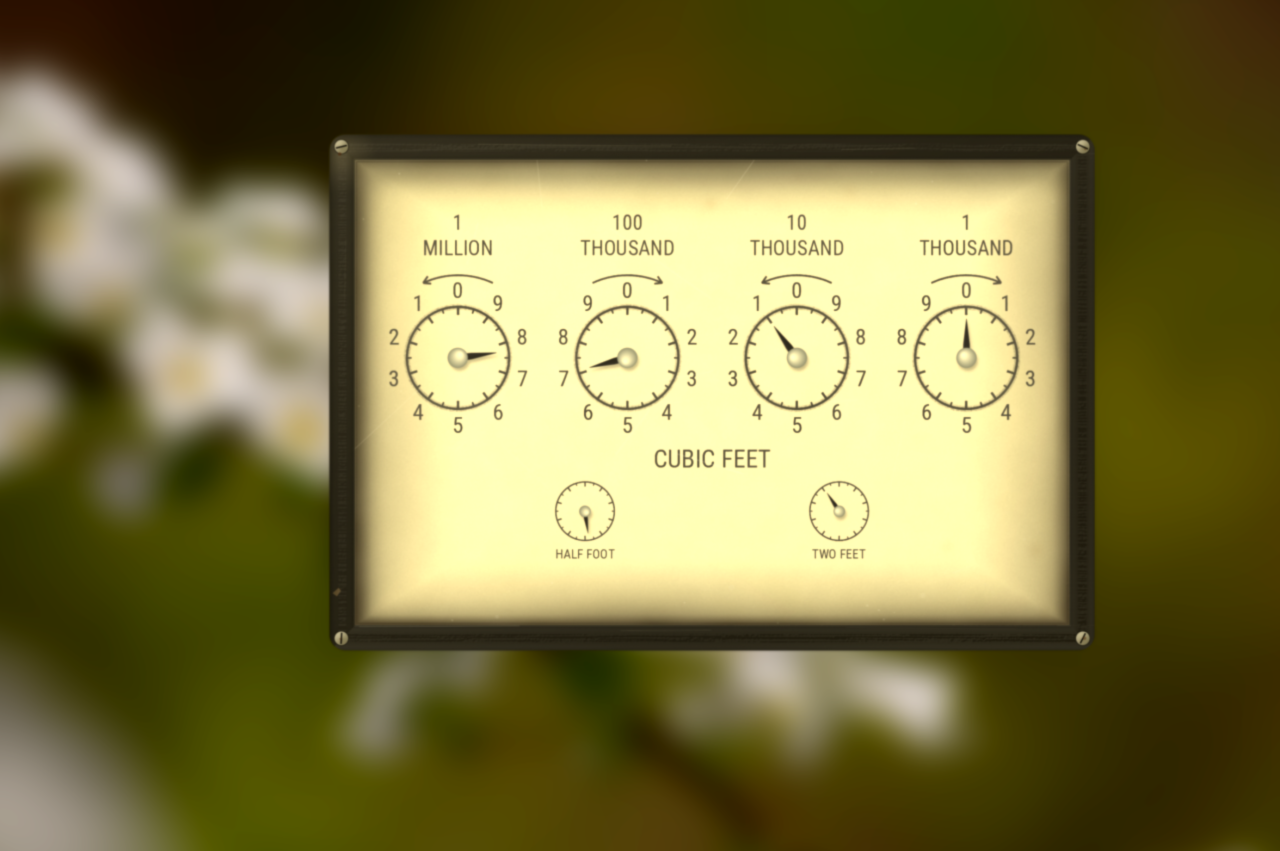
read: 771000 ft³
